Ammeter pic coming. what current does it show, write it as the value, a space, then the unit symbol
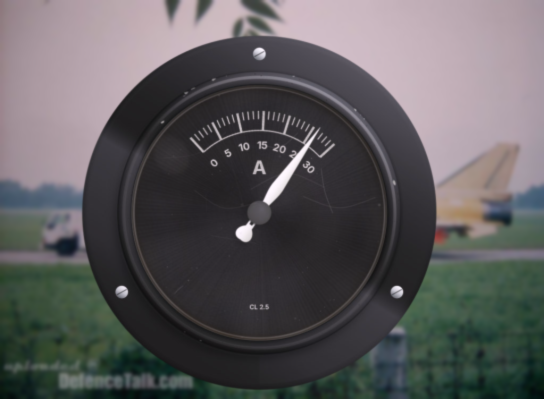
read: 26 A
